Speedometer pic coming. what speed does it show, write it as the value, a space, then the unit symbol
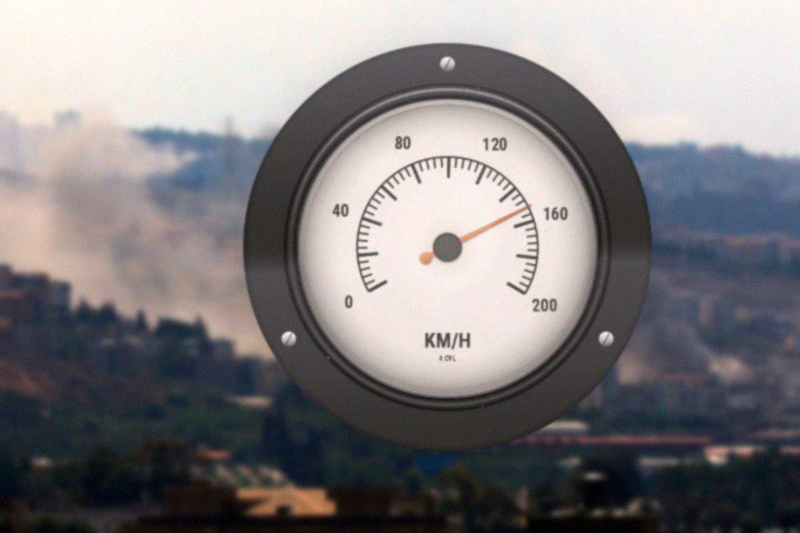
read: 152 km/h
